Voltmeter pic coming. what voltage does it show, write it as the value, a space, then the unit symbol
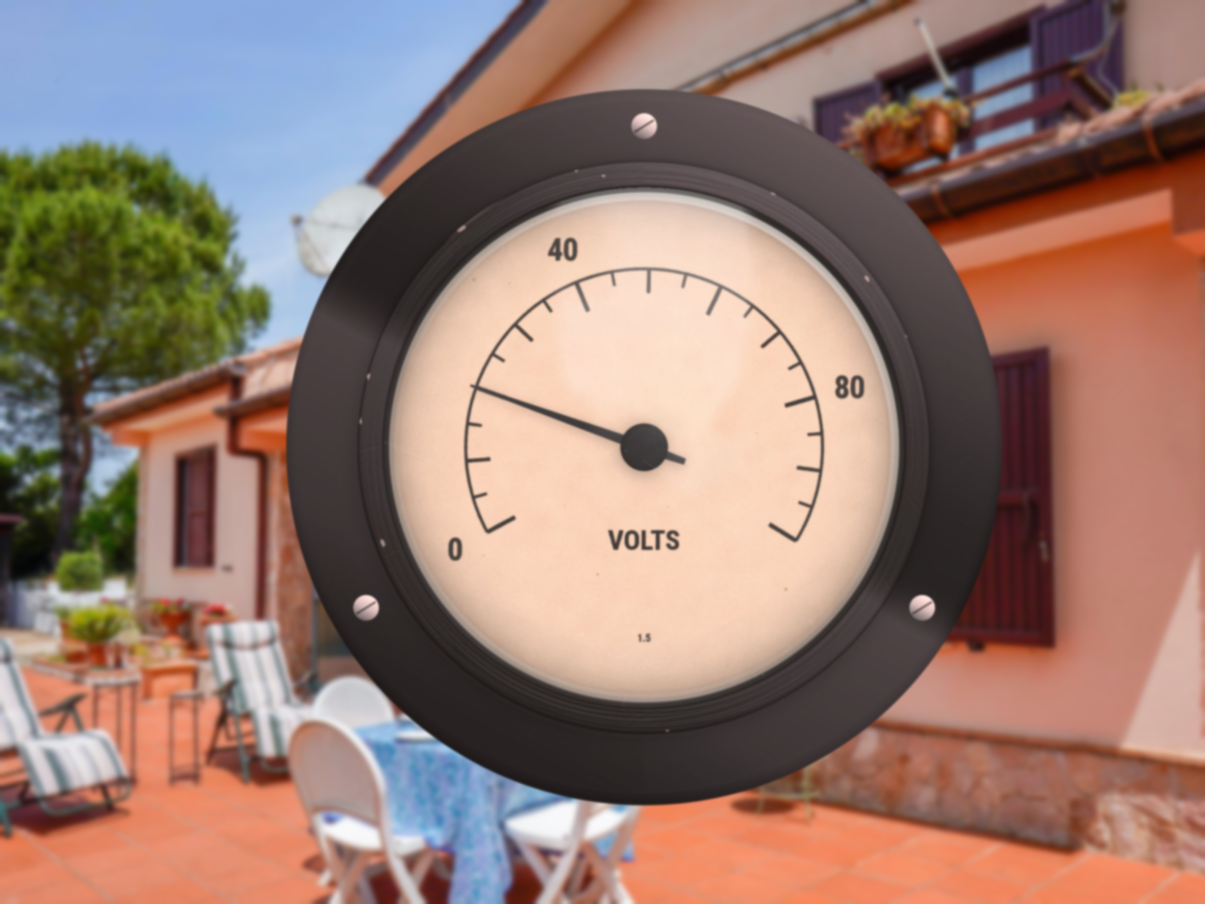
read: 20 V
